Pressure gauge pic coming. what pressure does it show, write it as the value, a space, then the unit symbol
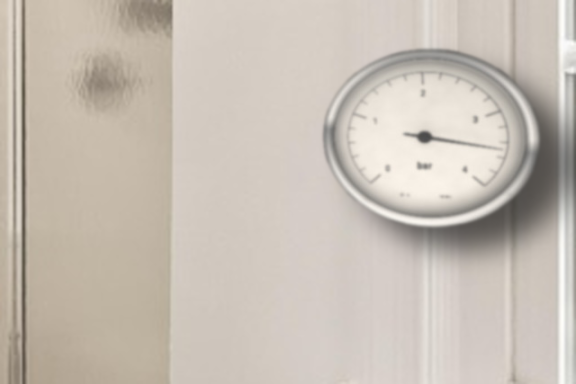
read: 3.5 bar
